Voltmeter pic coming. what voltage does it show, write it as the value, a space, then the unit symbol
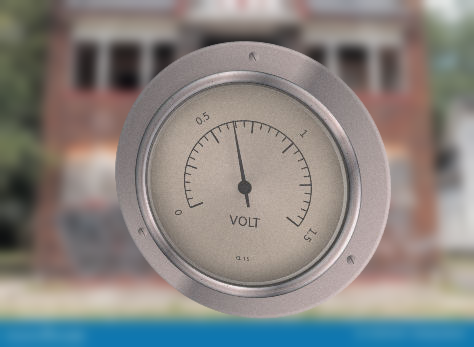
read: 0.65 V
